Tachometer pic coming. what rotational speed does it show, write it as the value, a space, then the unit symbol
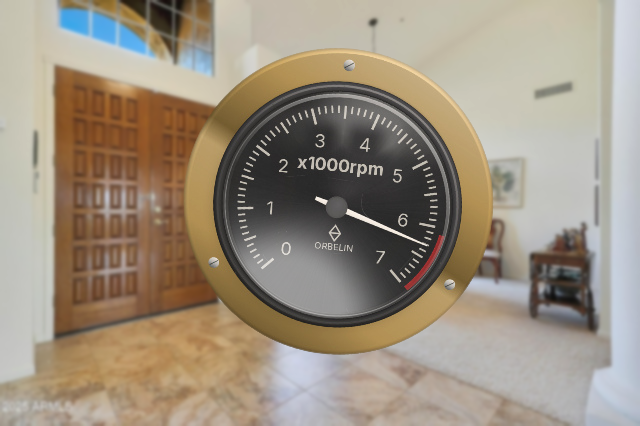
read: 6300 rpm
